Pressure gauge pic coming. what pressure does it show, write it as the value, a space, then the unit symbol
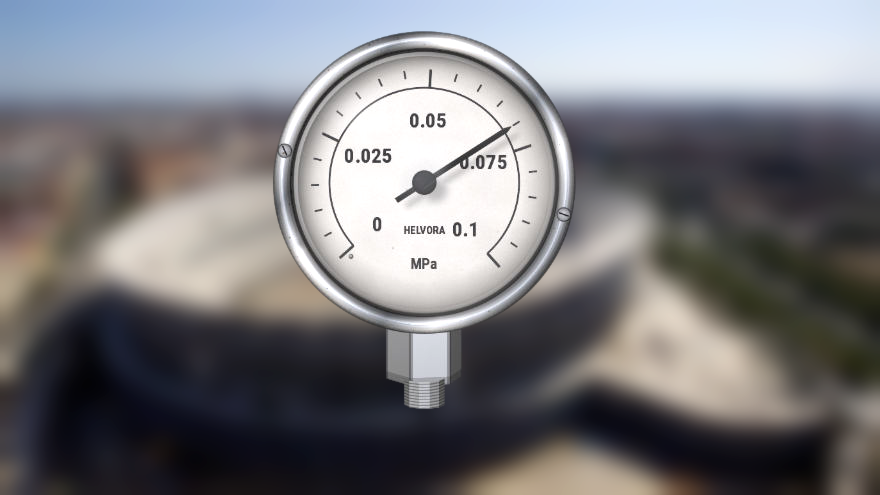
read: 0.07 MPa
